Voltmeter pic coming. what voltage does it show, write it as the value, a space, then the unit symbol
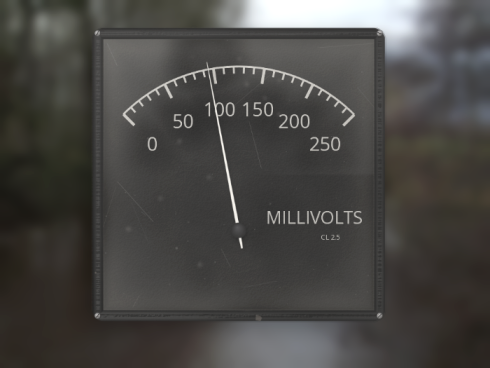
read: 95 mV
